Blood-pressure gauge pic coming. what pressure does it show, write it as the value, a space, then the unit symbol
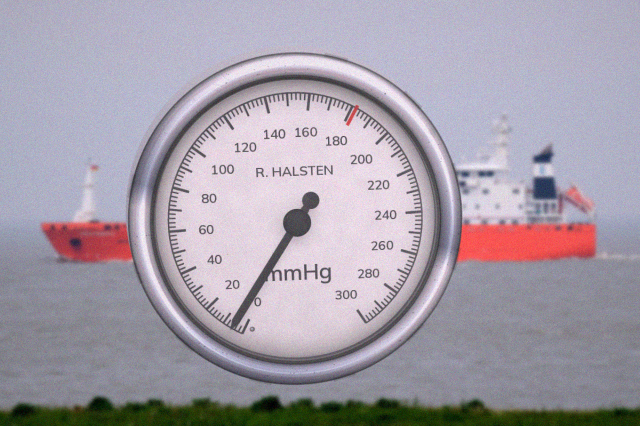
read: 6 mmHg
